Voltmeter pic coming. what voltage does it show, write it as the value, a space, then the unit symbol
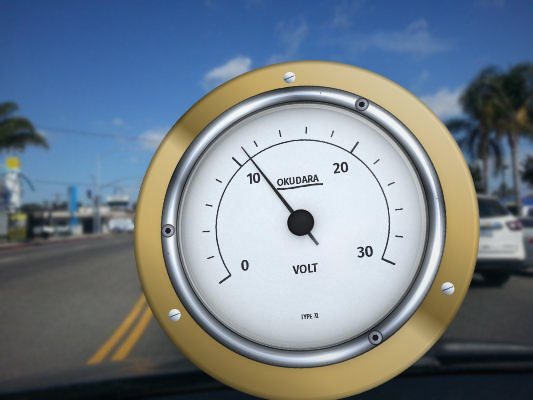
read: 11 V
